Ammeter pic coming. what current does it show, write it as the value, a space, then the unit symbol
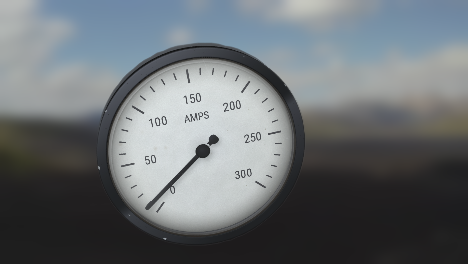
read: 10 A
